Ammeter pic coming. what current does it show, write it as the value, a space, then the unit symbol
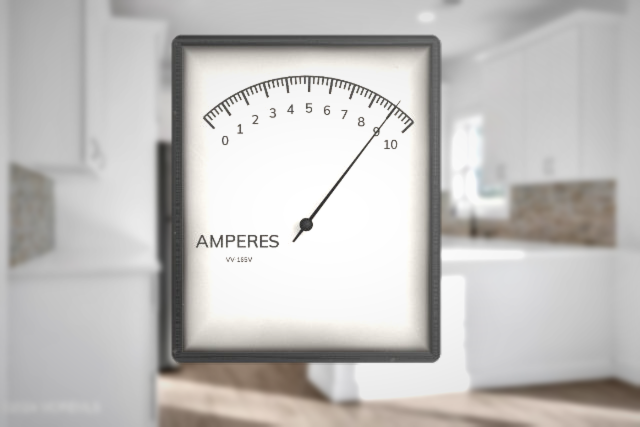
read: 9 A
